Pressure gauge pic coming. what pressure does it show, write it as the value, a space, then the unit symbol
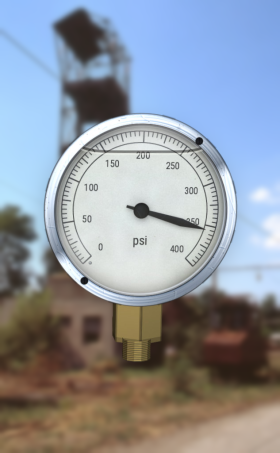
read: 355 psi
